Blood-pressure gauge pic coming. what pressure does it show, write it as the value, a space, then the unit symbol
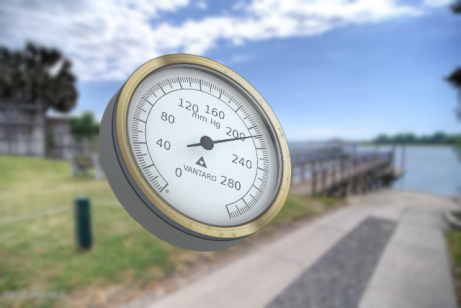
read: 210 mmHg
